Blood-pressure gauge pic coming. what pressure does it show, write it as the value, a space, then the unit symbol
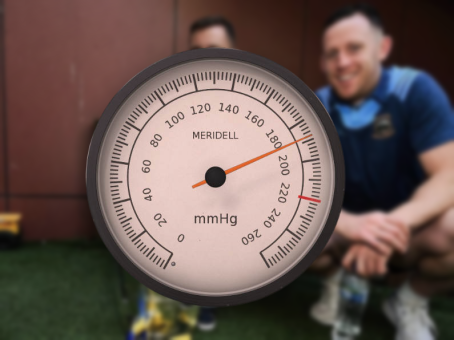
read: 188 mmHg
